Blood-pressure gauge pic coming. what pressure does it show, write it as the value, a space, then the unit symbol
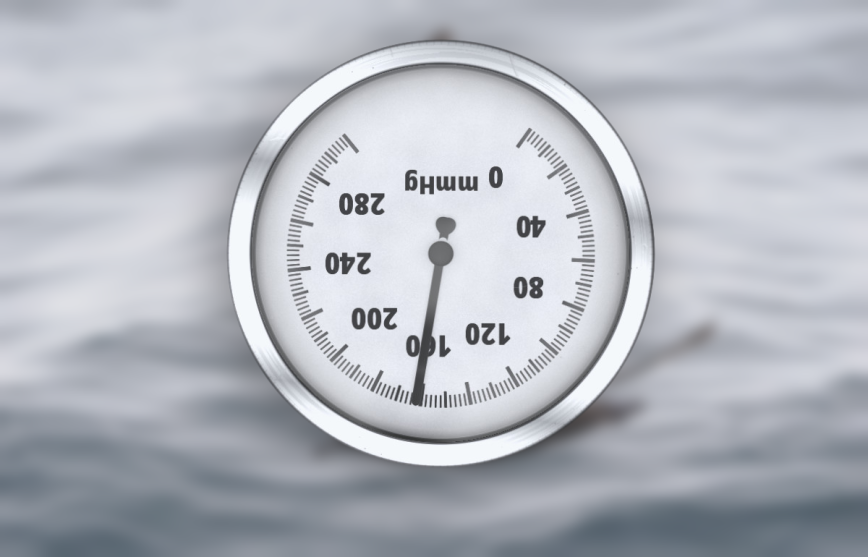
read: 162 mmHg
